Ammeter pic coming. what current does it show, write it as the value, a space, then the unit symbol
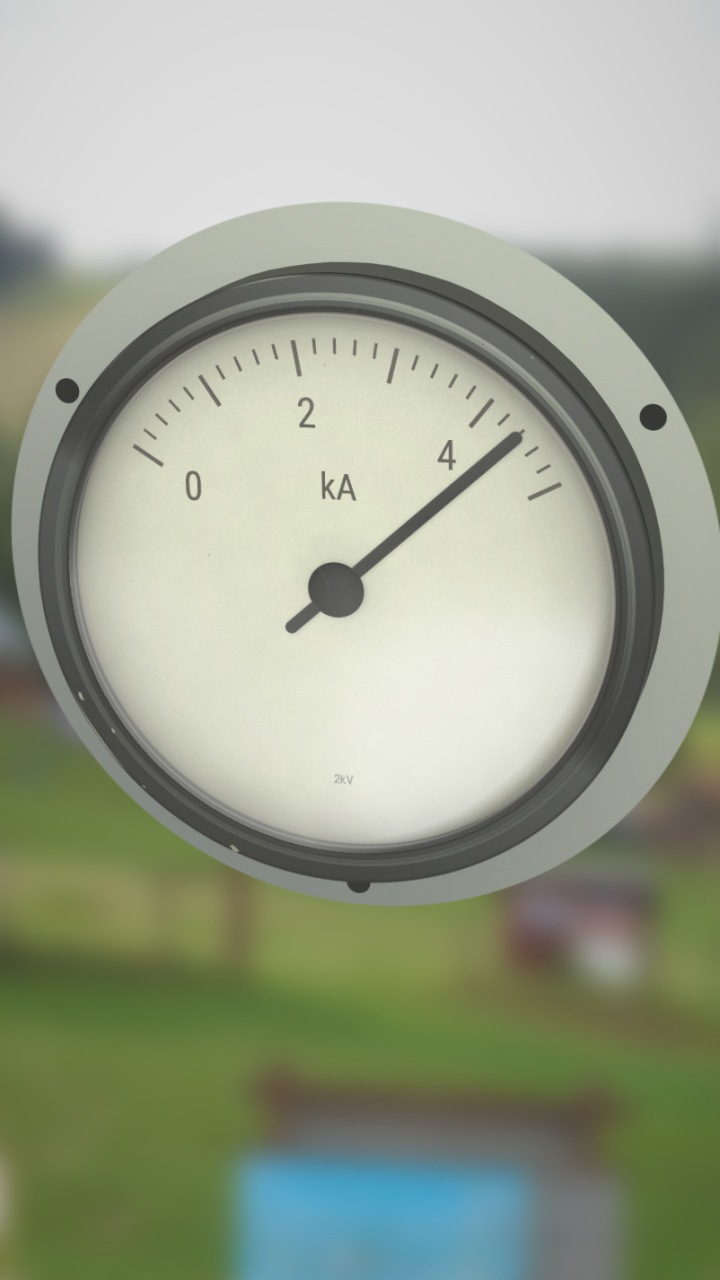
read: 4.4 kA
